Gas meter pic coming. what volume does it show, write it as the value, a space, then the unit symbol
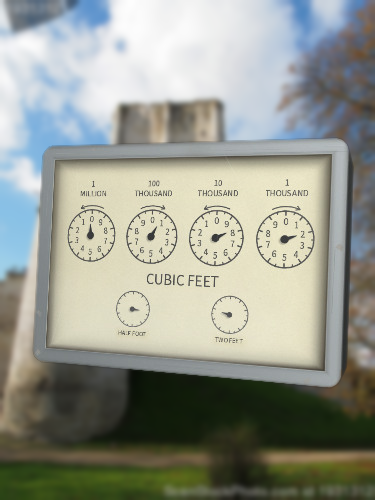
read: 8200 ft³
